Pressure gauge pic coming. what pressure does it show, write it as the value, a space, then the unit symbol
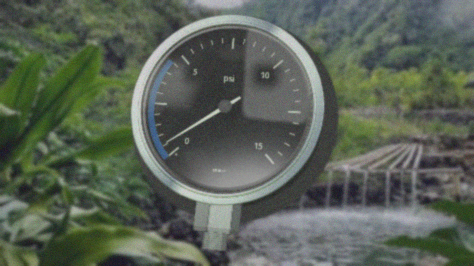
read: 0.5 psi
